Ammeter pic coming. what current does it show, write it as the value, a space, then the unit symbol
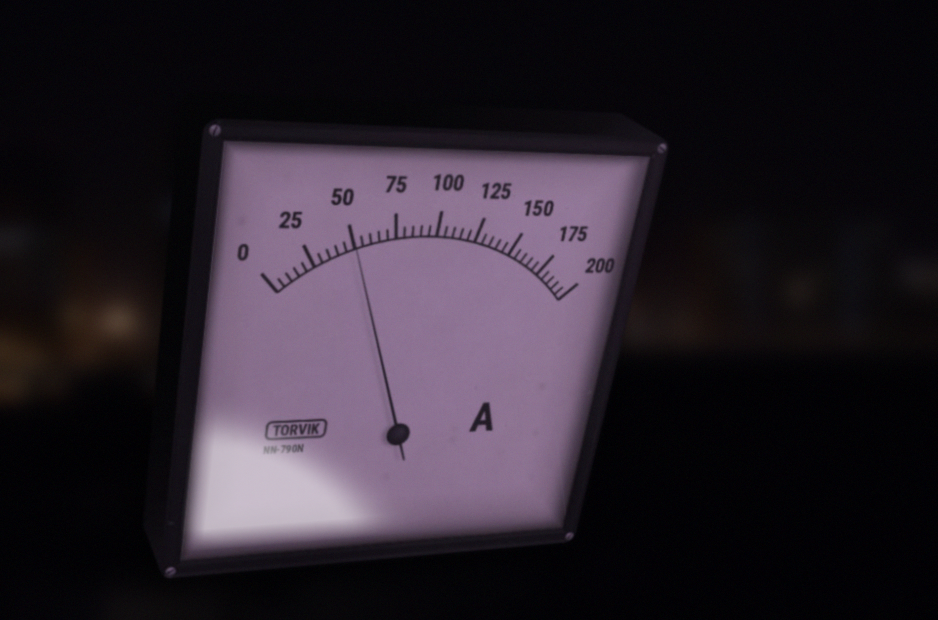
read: 50 A
